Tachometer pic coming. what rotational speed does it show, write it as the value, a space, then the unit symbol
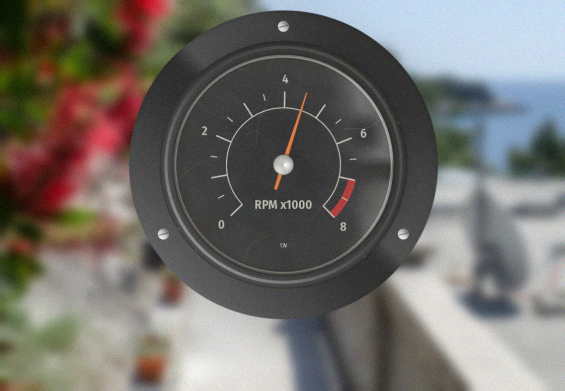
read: 4500 rpm
